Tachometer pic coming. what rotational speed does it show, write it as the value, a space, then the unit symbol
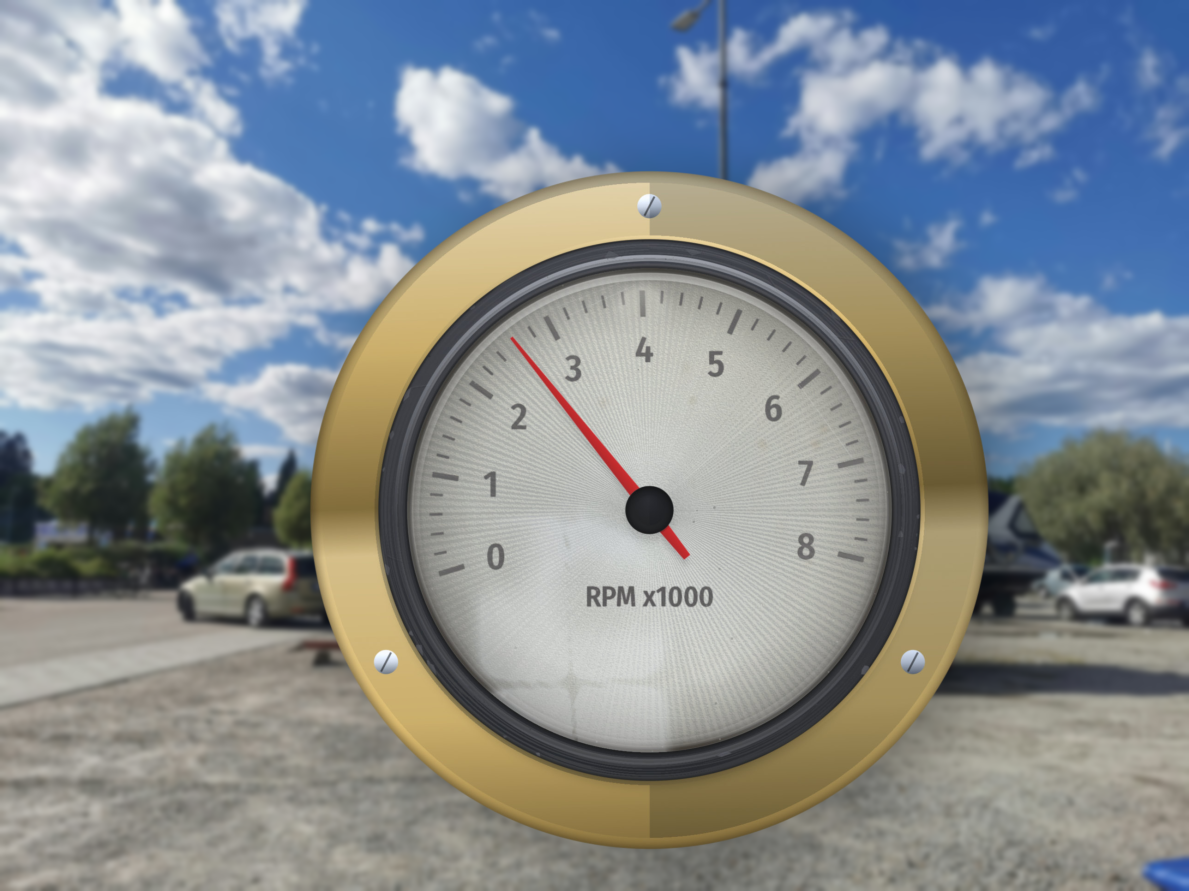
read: 2600 rpm
